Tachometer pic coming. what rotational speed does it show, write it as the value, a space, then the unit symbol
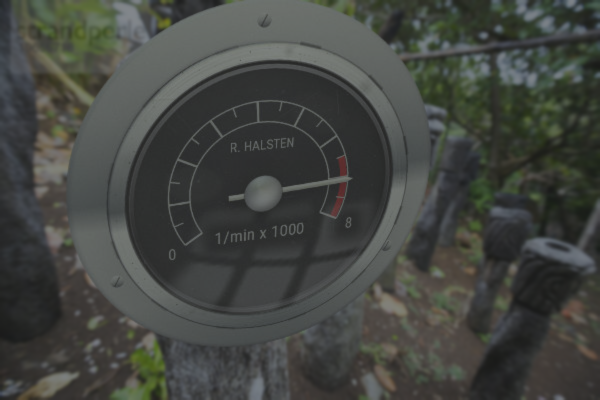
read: 7000 rpm
